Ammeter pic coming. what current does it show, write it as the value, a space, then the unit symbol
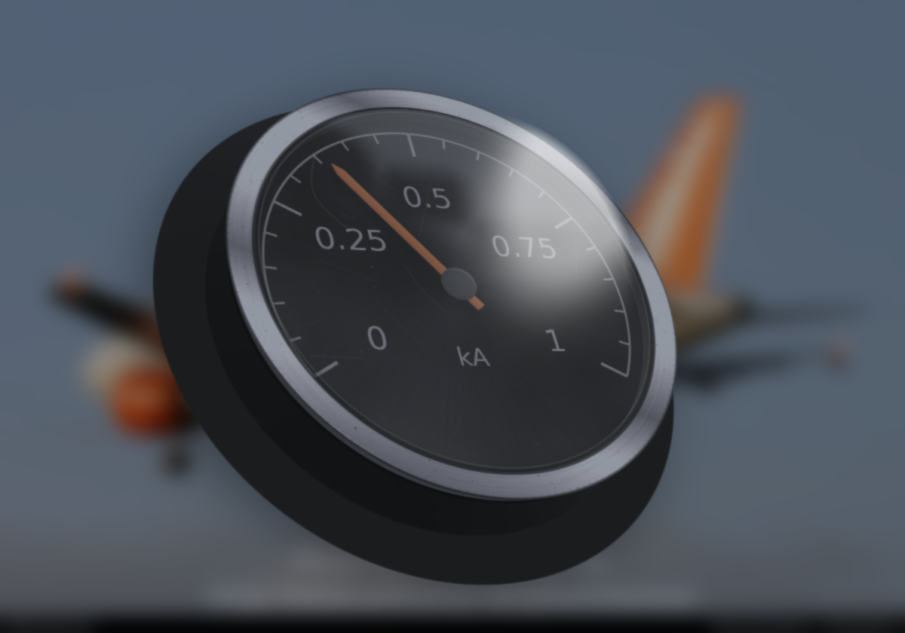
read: 0.35 kA
